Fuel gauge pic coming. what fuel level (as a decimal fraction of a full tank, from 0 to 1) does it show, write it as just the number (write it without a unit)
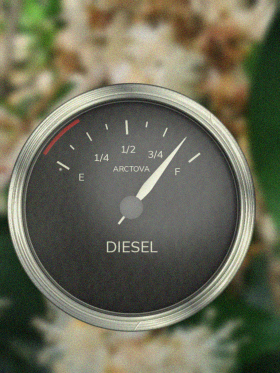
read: 0.875
